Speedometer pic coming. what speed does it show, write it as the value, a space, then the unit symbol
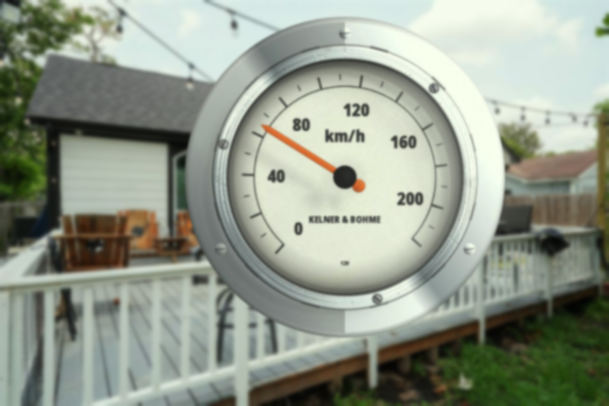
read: 65 km/h
